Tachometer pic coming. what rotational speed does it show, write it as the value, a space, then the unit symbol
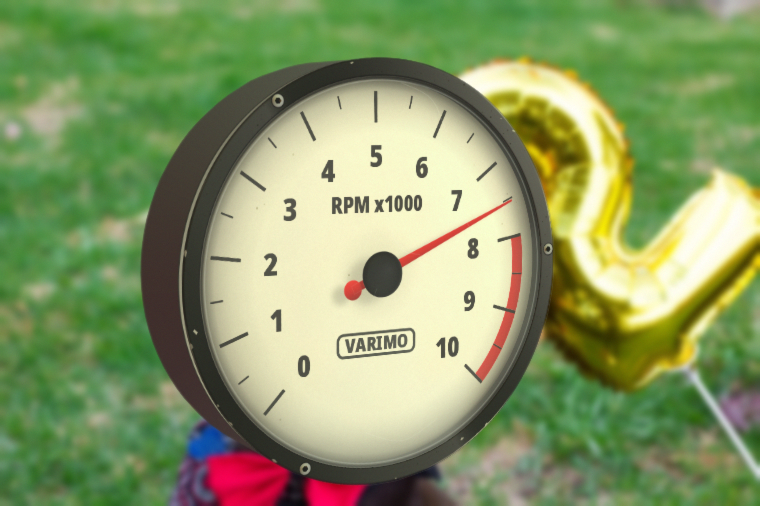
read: 7500 rpm
